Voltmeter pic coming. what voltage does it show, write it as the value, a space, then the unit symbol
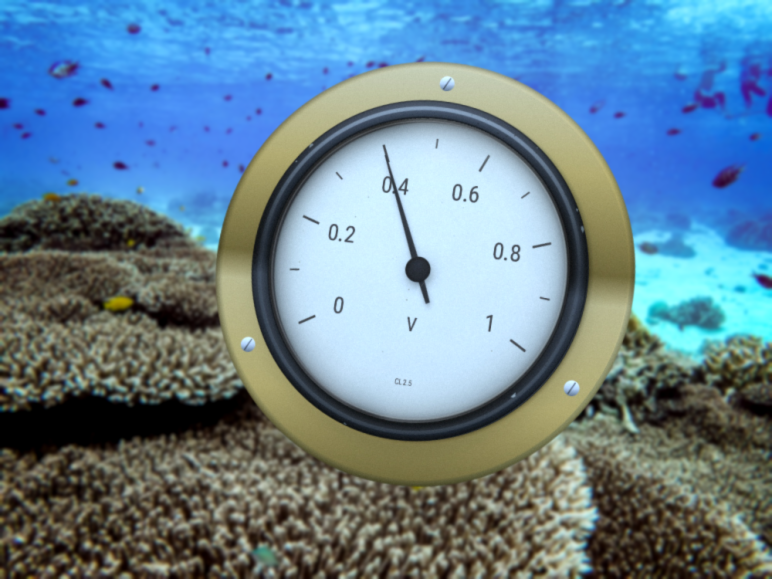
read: 0.4 V
